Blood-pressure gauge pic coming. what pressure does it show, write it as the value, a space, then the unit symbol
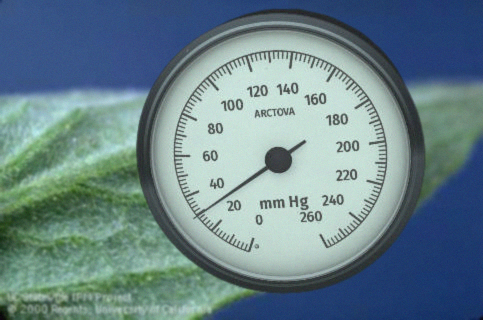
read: 30 mmHg
